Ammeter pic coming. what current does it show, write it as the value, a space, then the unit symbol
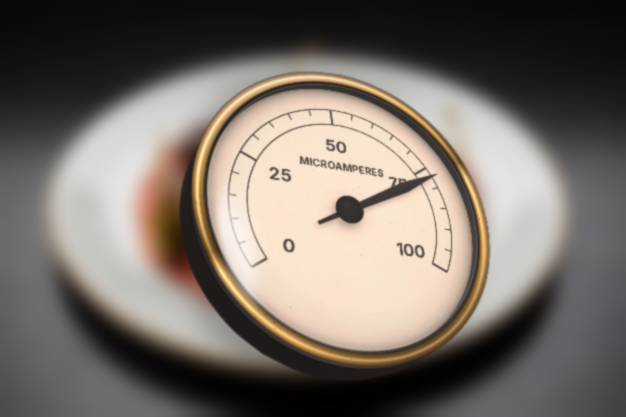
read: 77.5 µA
